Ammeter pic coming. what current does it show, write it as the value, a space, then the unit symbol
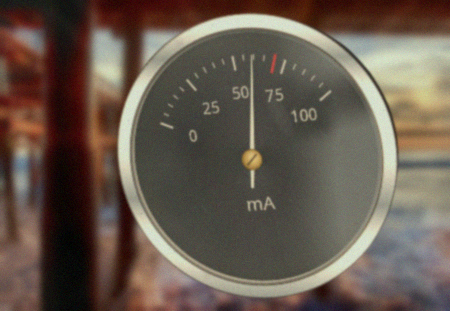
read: 60 mA
